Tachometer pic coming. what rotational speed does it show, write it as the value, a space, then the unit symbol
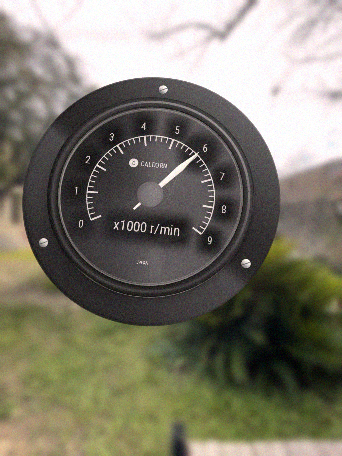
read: 6000 rpm
